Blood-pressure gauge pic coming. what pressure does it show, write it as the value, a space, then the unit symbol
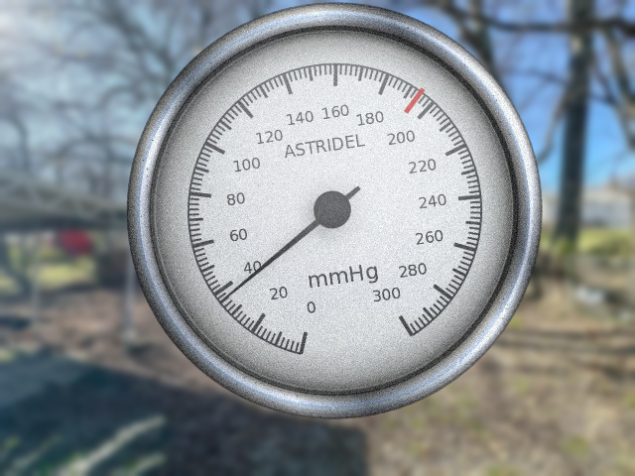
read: 36 mmHg
